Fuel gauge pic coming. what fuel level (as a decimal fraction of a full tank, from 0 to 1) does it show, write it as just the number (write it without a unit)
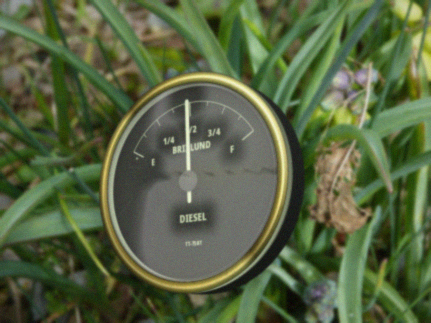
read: 0.5
